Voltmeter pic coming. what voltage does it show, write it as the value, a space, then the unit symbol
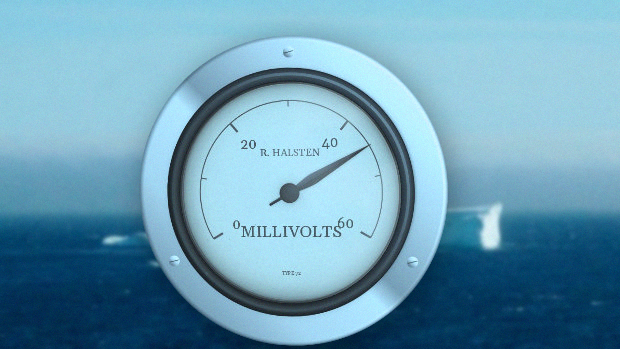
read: 45 mV
